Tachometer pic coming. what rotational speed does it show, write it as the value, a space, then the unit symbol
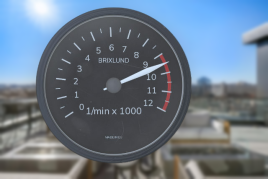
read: 9500 rpm
